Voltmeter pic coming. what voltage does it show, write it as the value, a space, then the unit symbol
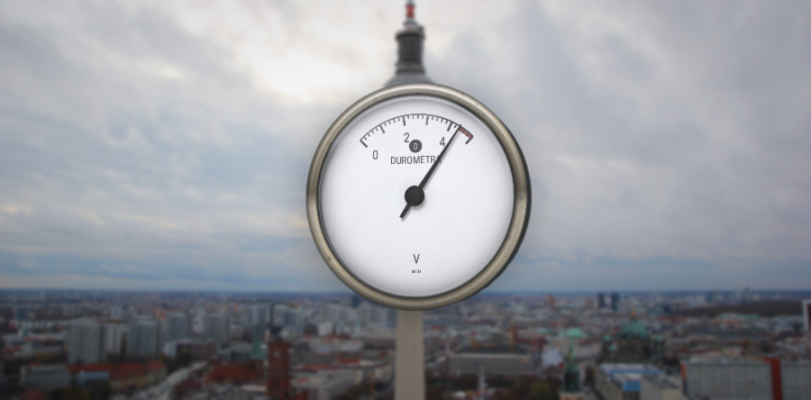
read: 4.4 V
